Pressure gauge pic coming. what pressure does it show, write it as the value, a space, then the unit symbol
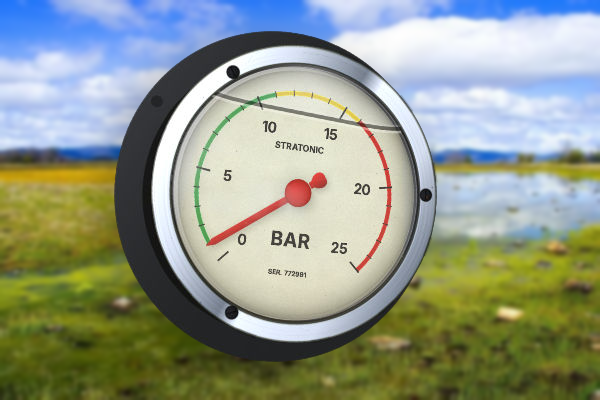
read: 1 bar
